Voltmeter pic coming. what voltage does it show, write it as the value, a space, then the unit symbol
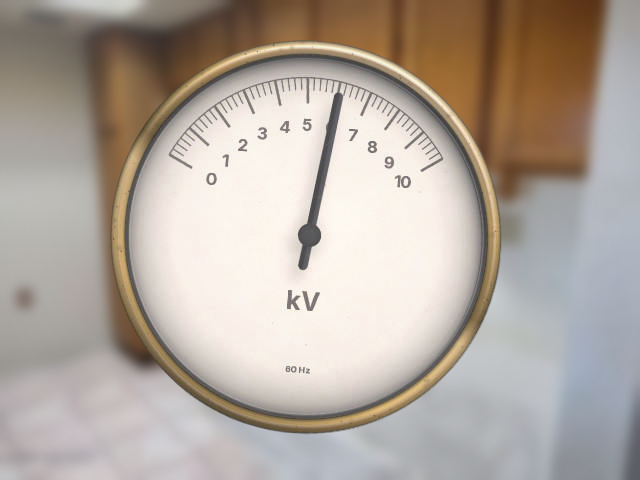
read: 6 kV
